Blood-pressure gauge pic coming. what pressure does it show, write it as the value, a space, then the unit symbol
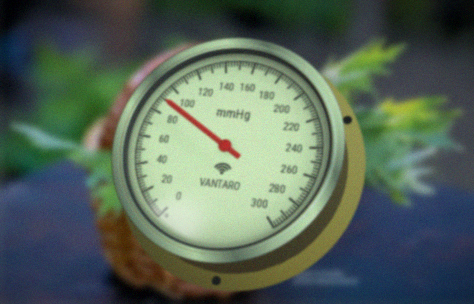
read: 90 mmHg
